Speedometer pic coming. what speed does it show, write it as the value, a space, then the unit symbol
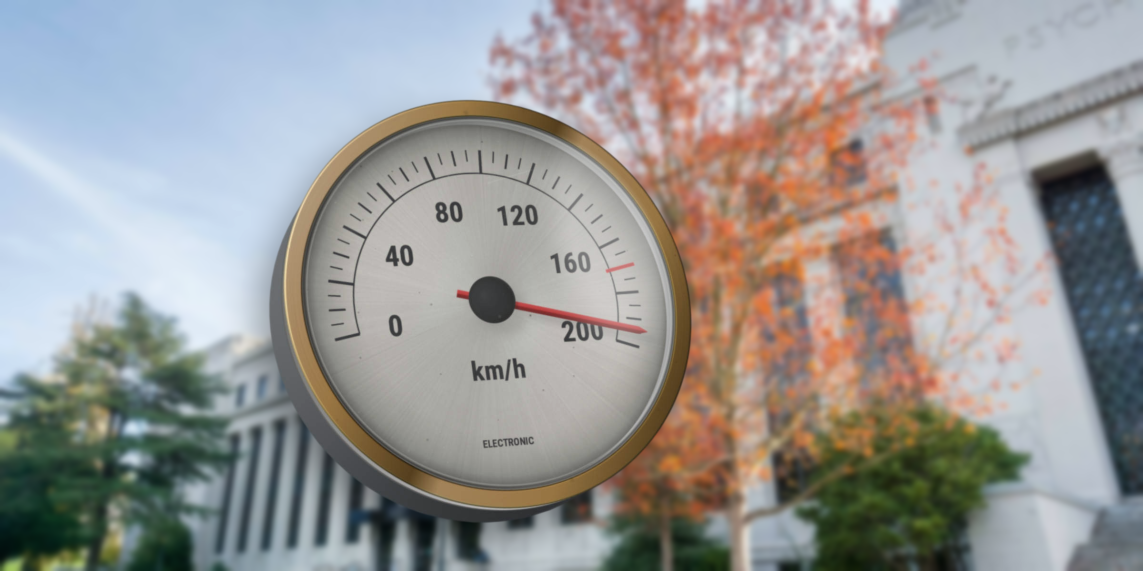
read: 195 km/h
